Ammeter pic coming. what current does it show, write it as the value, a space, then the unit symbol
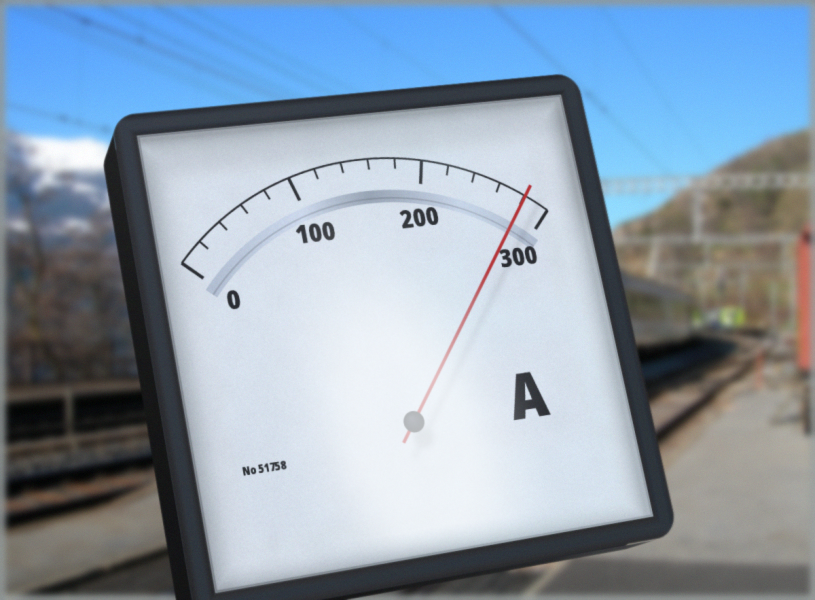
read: 280 A
